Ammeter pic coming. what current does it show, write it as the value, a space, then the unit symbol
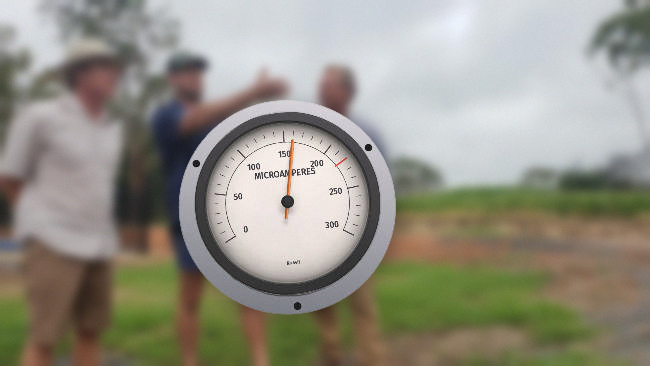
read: 160 µA
